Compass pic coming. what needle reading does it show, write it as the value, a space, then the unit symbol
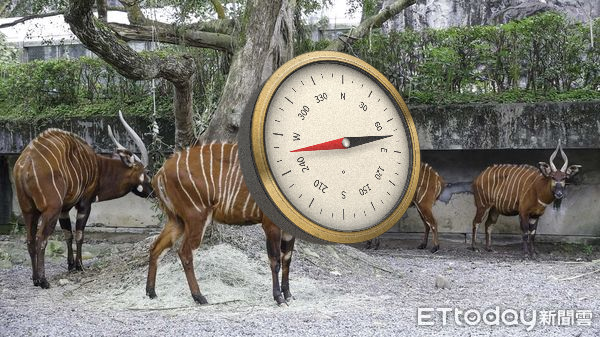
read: 255 °
